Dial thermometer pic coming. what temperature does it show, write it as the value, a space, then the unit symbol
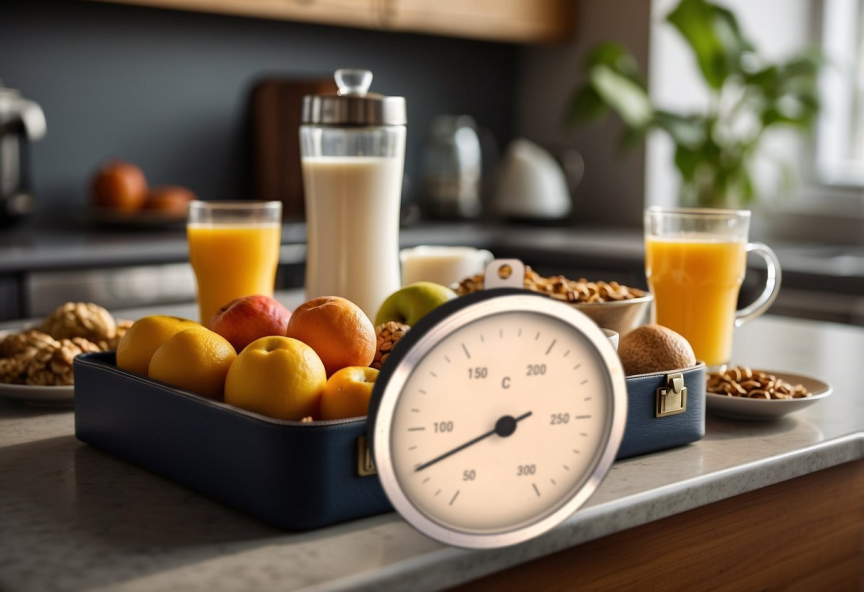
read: 80 °C
